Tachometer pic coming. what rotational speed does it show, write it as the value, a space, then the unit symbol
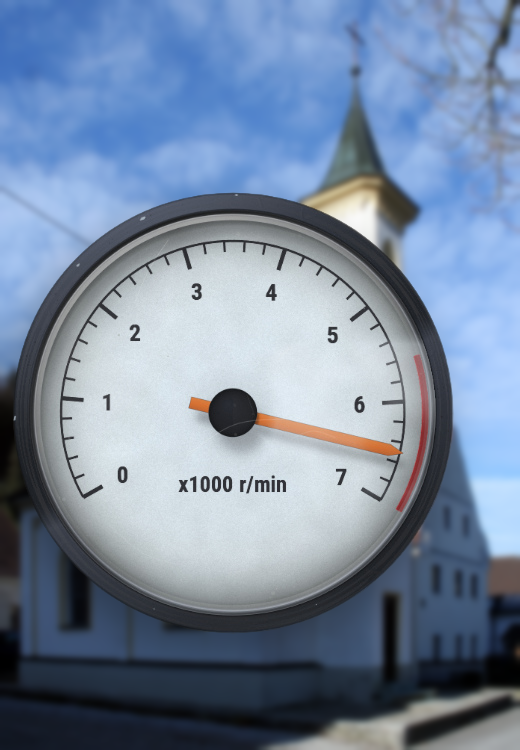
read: 6500 rpm
